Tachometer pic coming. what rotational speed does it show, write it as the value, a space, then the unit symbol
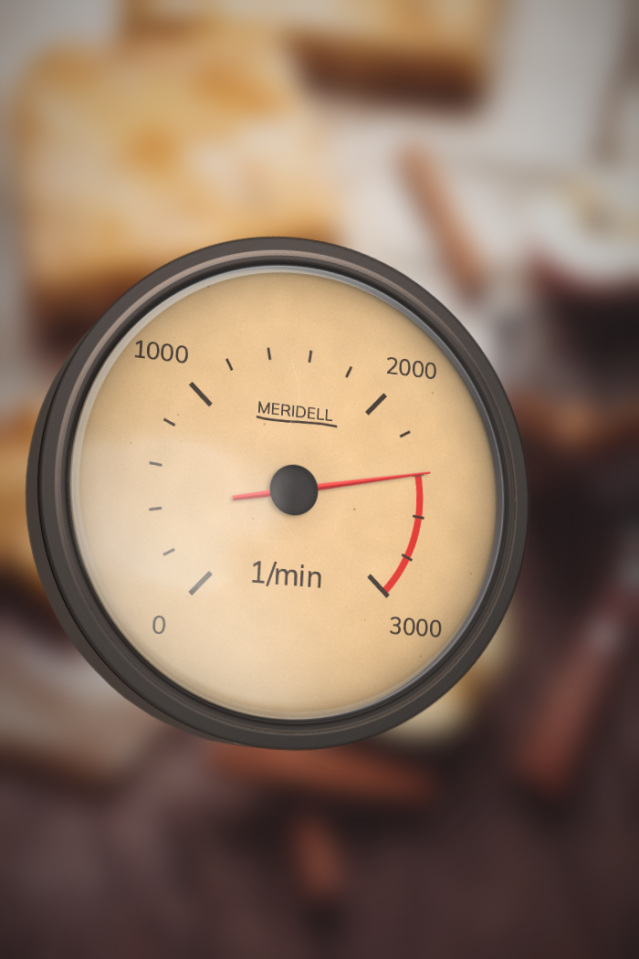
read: 2400 rpm
